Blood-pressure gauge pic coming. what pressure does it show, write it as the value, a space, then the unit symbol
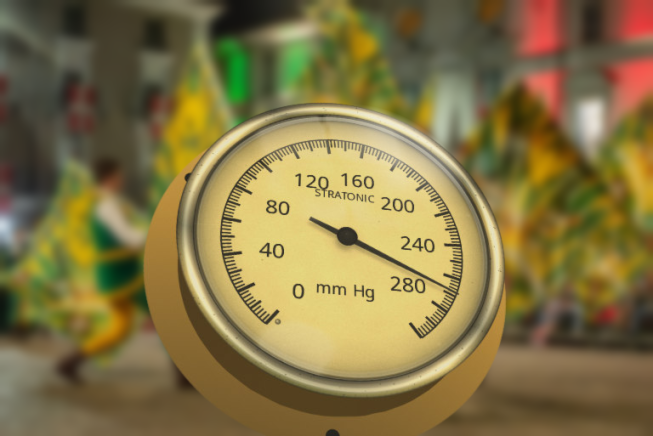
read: 270 mmHg
